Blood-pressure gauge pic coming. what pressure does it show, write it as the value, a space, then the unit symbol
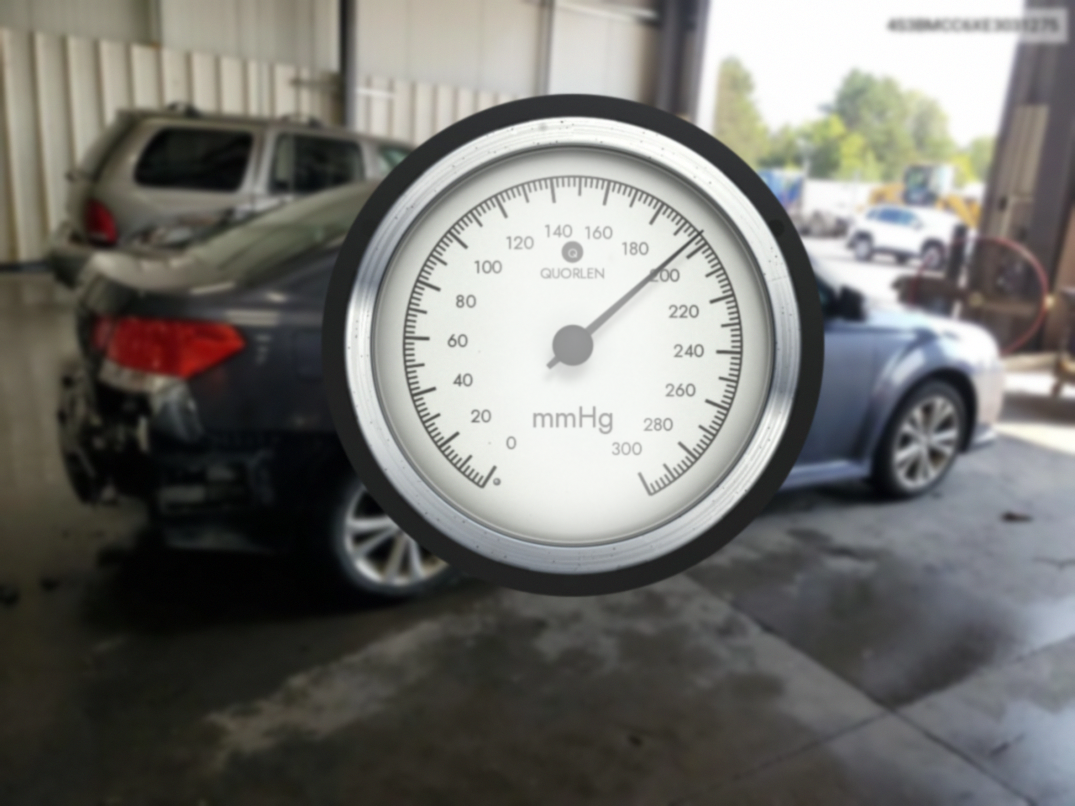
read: 196 mmHg
